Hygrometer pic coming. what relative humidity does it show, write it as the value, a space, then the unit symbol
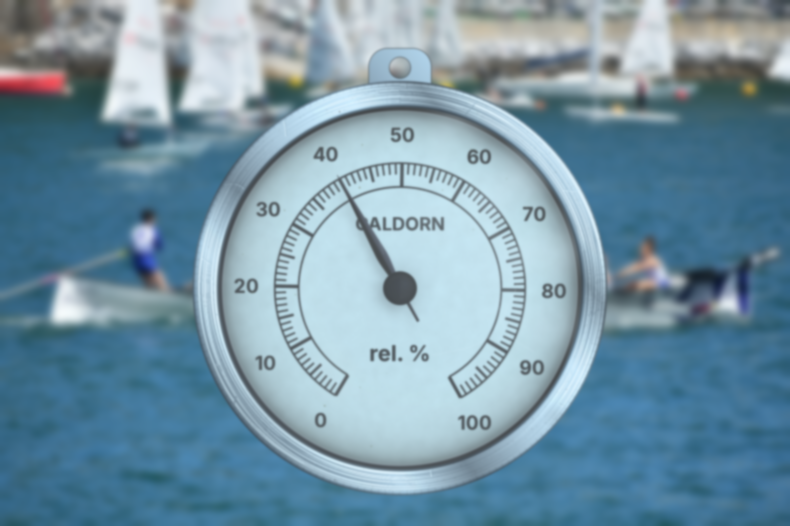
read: 40 %
